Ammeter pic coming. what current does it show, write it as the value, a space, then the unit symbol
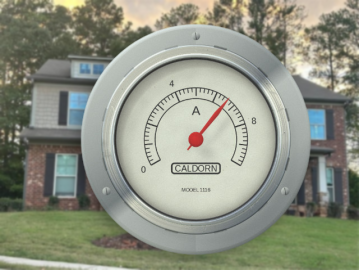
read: 6.6 A
